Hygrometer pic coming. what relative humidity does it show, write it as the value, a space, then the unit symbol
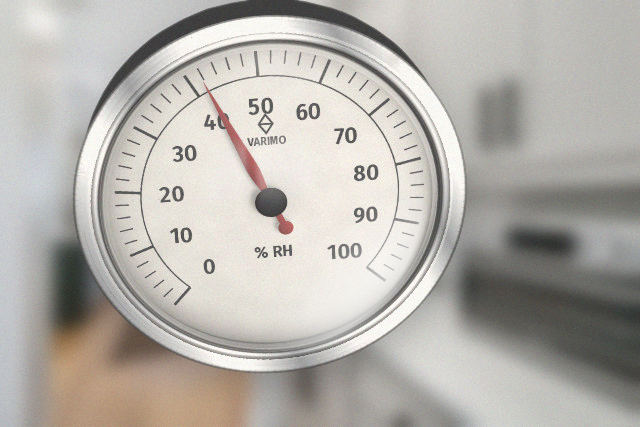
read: 42 %
